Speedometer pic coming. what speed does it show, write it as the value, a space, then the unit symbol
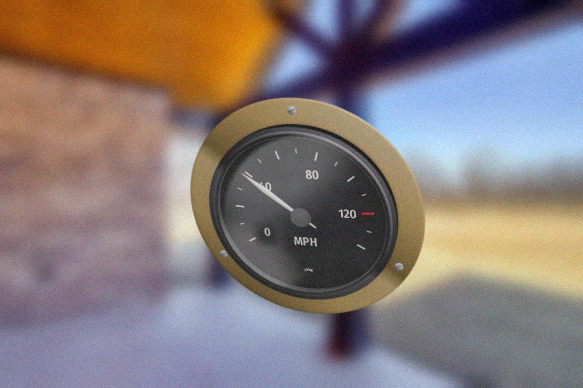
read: 40 mph
